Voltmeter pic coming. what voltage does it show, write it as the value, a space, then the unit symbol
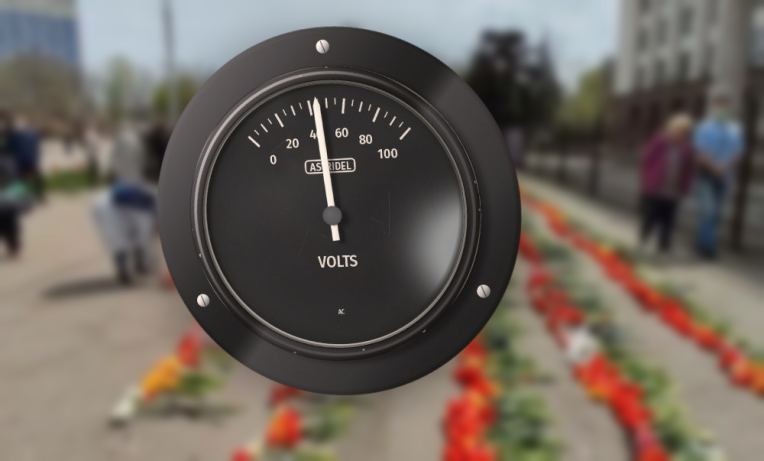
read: 45 V
